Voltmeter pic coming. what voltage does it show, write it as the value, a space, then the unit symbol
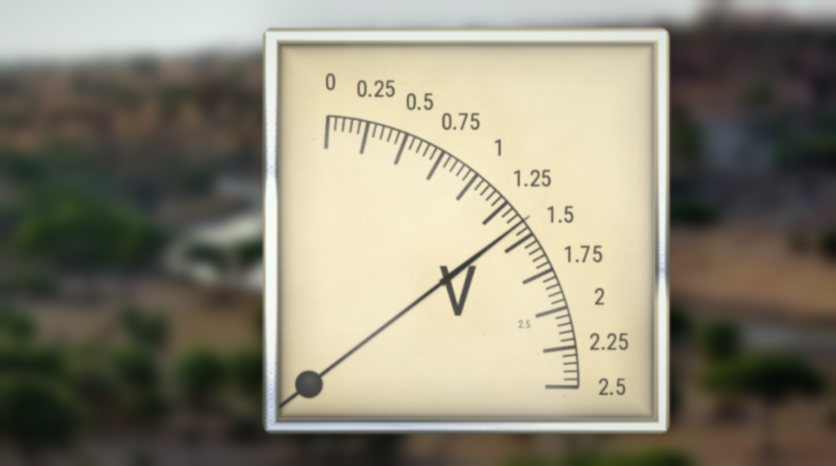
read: 1.4 V
